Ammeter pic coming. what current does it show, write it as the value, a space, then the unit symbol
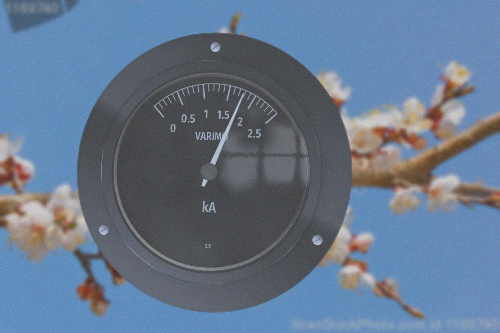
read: 1.8 kA
